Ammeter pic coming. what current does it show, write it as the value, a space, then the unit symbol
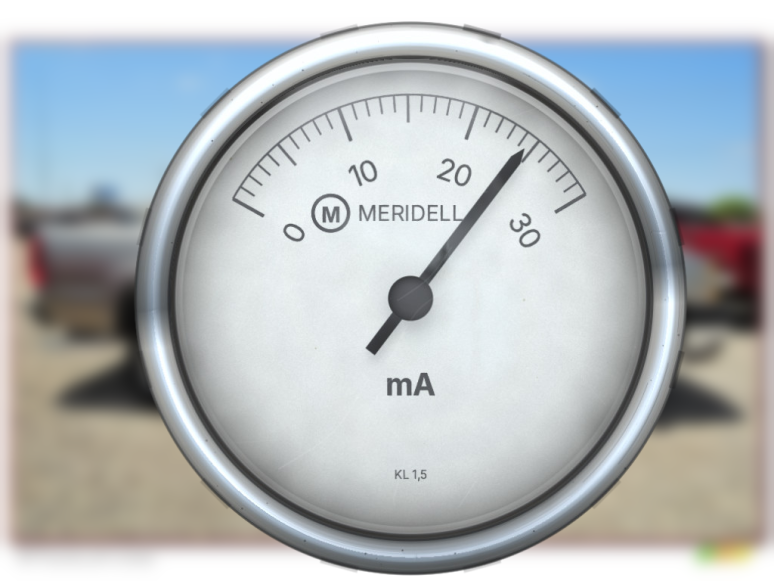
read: 24.5 mA
